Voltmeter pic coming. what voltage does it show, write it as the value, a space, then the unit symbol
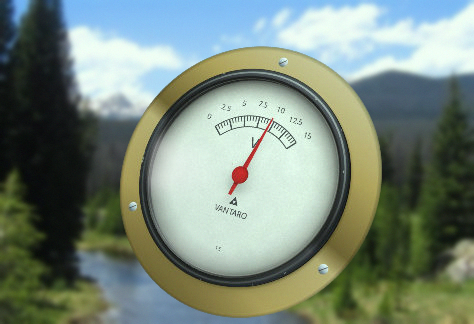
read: 10 V
